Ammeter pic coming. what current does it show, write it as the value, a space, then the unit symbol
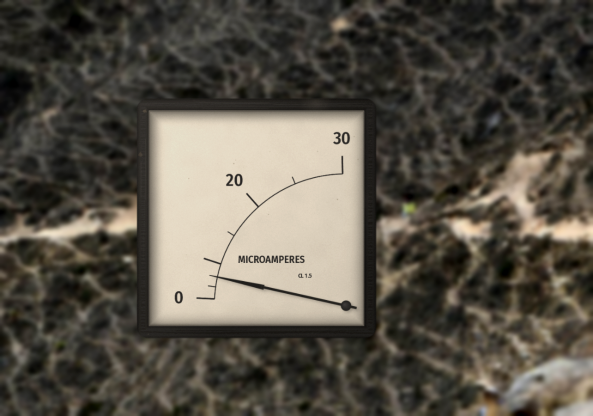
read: 7.5 µA
